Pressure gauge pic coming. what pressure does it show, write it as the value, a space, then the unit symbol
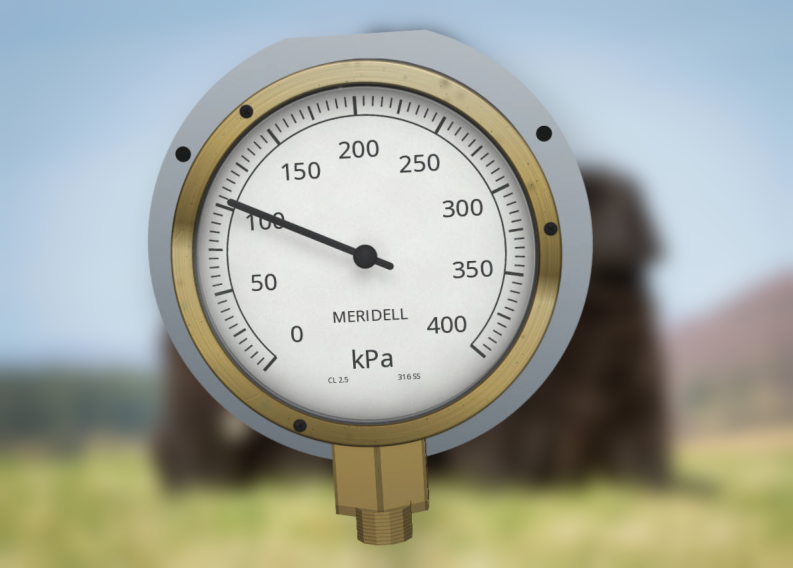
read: 105 kPa
